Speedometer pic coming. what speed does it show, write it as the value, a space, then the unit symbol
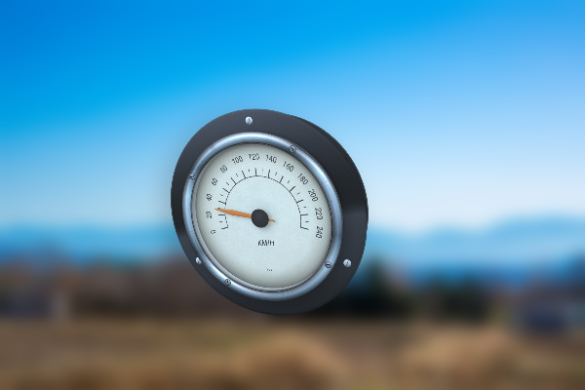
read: 30 km/h
